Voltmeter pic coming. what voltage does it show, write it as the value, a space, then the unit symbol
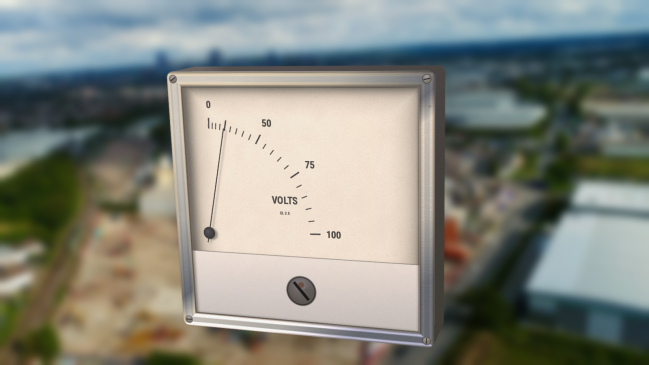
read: 25 V
